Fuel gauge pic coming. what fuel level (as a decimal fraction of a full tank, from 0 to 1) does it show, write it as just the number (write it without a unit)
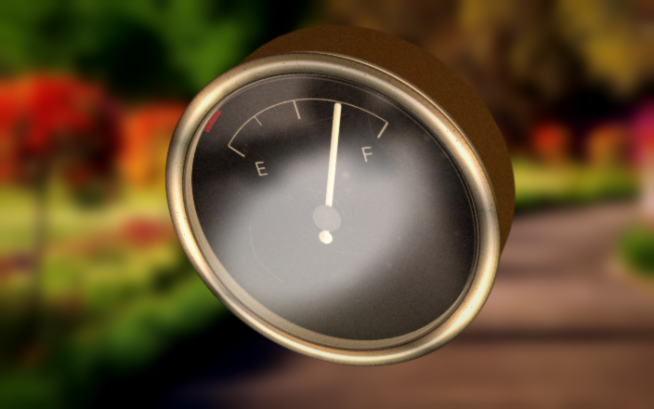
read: 0.75
